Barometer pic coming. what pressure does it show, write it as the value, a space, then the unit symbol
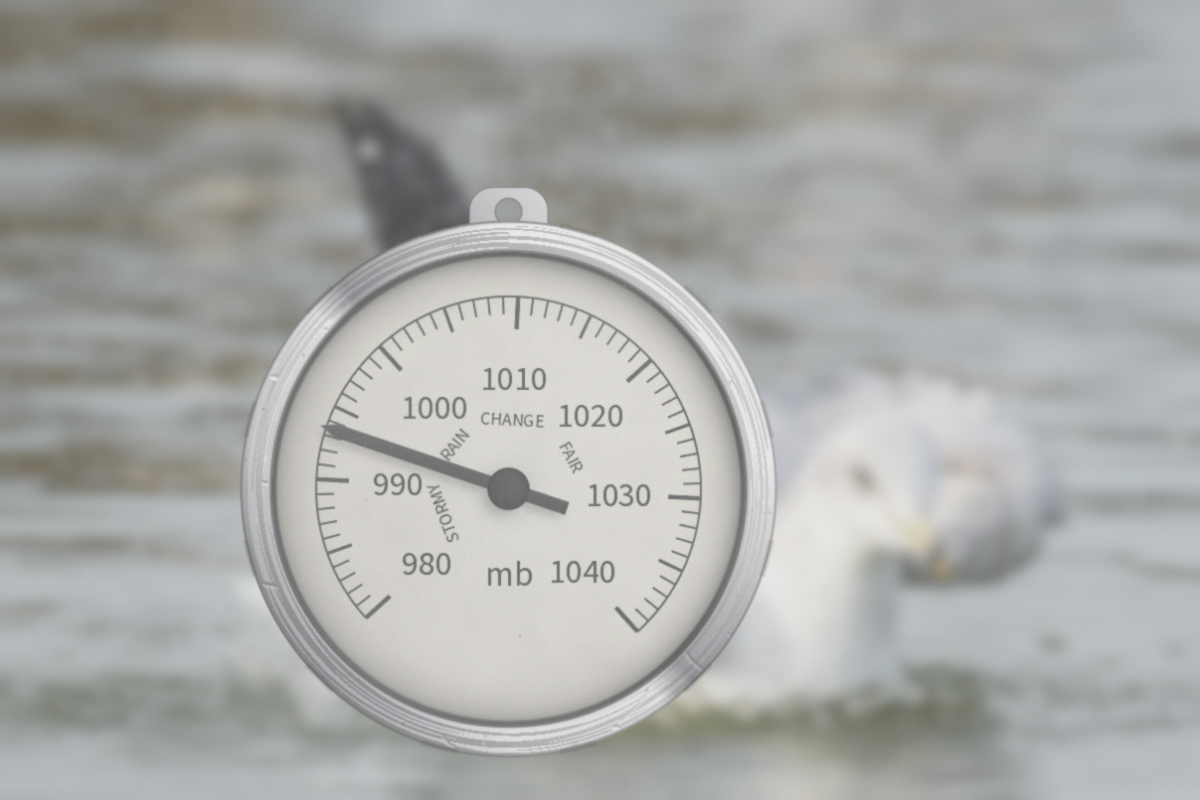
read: 993.5 mbar
